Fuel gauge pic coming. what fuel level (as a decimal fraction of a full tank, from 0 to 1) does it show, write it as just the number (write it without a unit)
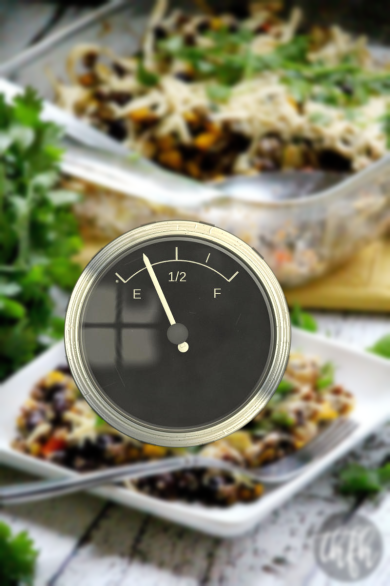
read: 0.25
